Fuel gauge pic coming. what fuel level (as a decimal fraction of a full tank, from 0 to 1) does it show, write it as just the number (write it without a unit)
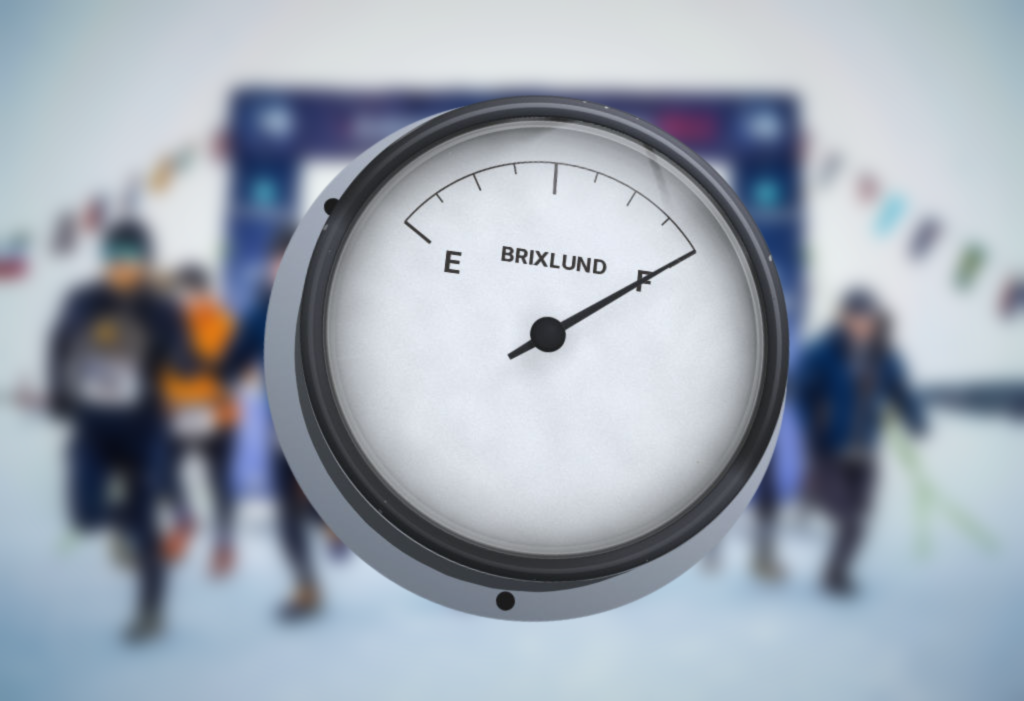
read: 1
